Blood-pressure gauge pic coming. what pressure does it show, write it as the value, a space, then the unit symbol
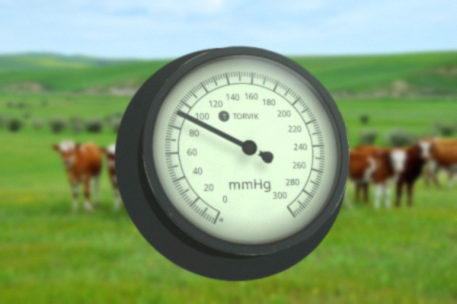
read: 90 mmHg
